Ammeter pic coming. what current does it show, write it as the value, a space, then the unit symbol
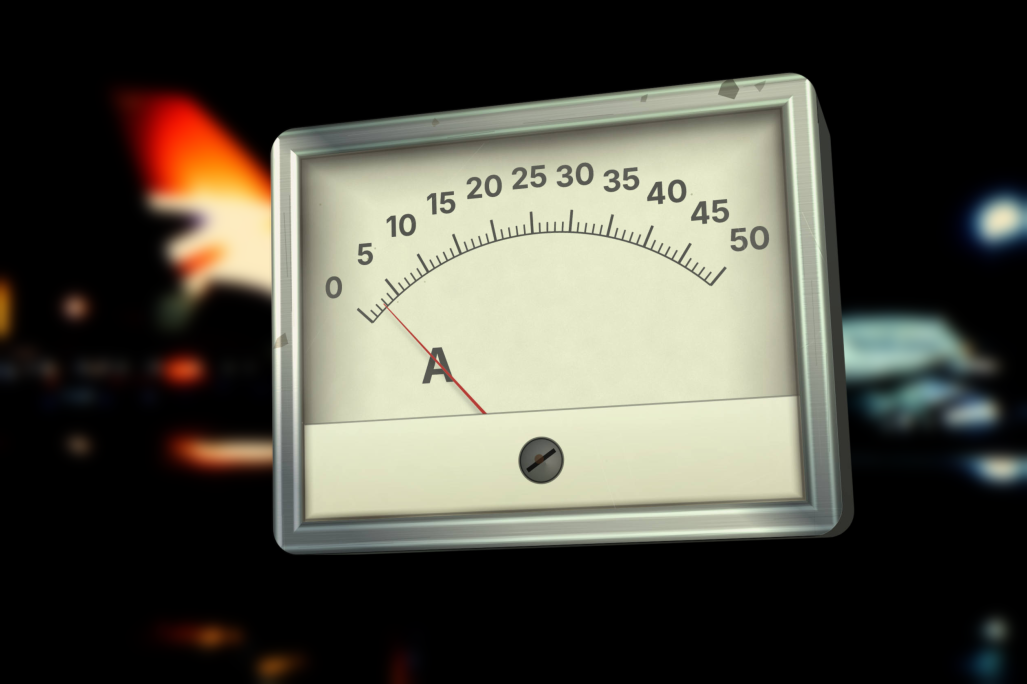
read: 3 A
